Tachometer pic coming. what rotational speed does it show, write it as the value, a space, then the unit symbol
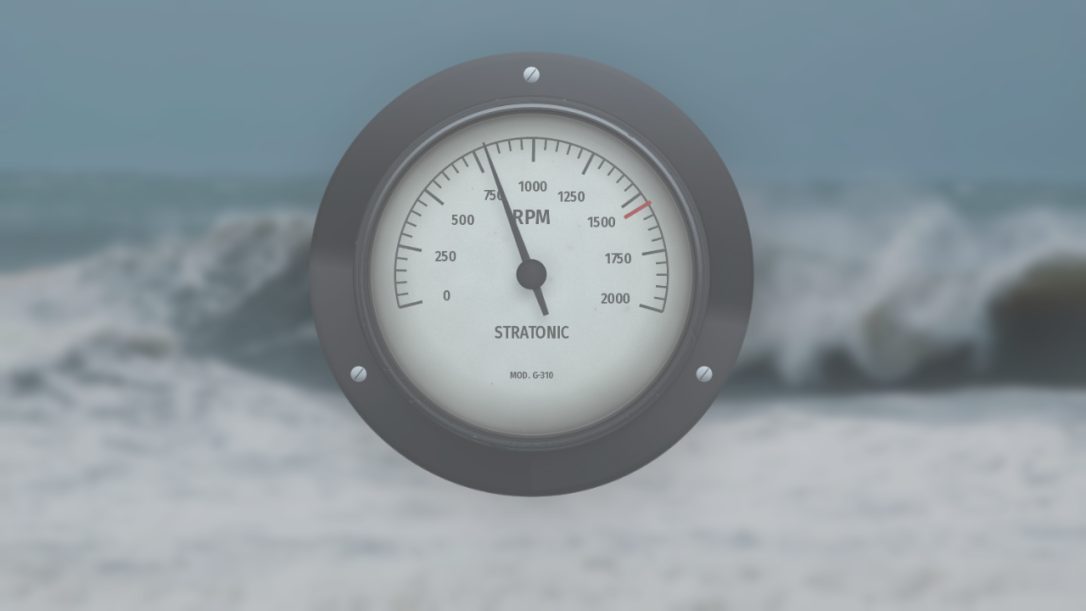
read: 800 rpm
